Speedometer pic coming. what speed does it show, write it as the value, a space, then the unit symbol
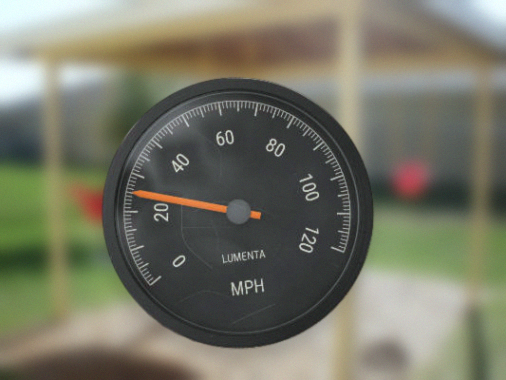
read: 25 mph
